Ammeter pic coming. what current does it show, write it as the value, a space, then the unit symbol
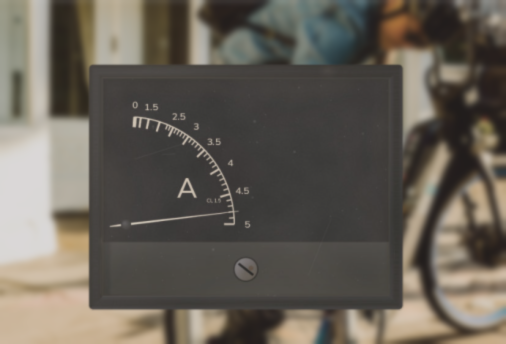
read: 4.8 A
